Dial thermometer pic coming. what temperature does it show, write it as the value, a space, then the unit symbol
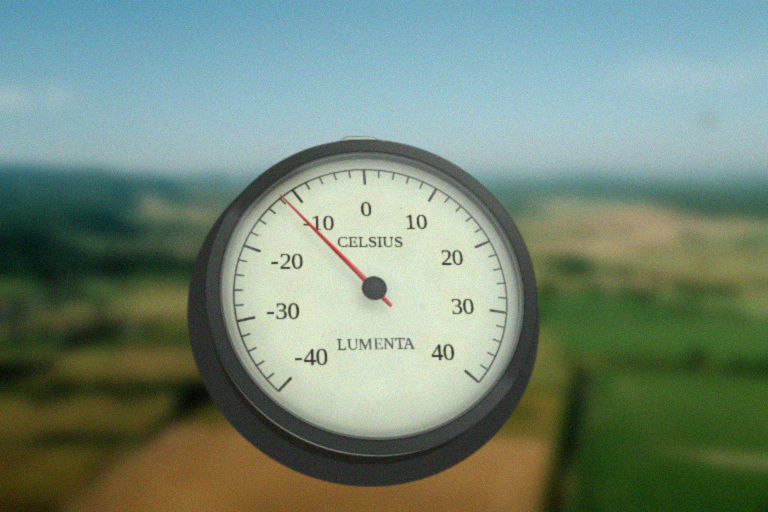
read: -12 °C
